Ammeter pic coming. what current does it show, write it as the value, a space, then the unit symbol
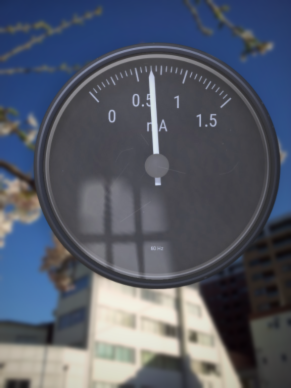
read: 0.65 mA
